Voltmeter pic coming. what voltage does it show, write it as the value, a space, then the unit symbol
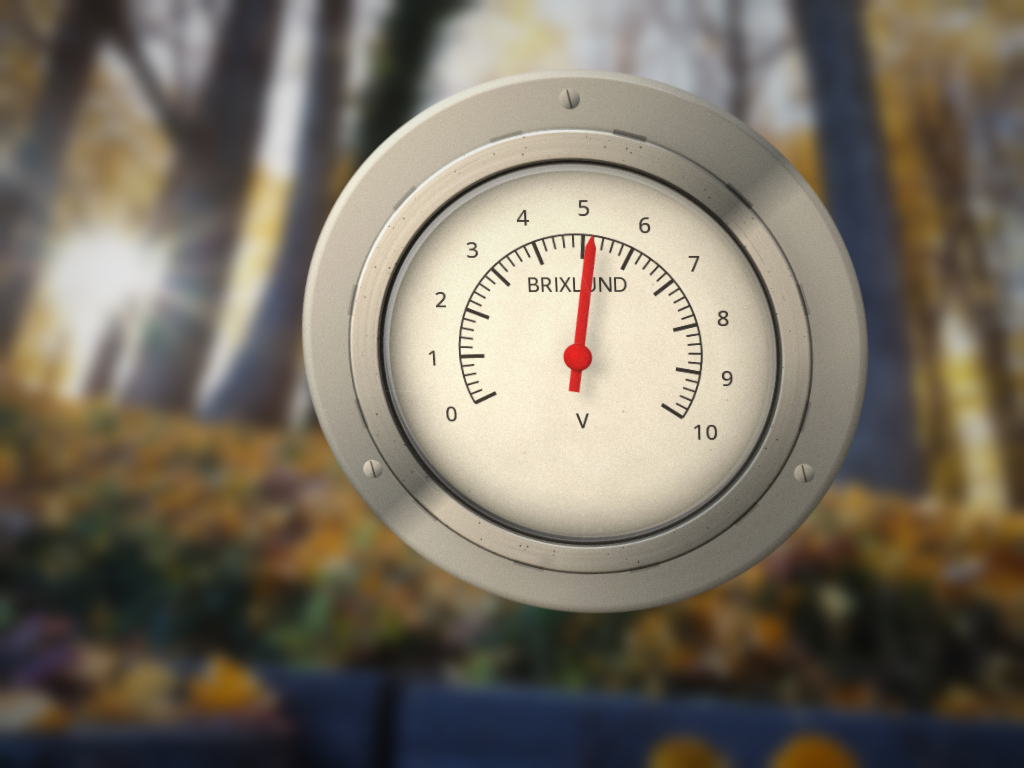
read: 5.2 V
